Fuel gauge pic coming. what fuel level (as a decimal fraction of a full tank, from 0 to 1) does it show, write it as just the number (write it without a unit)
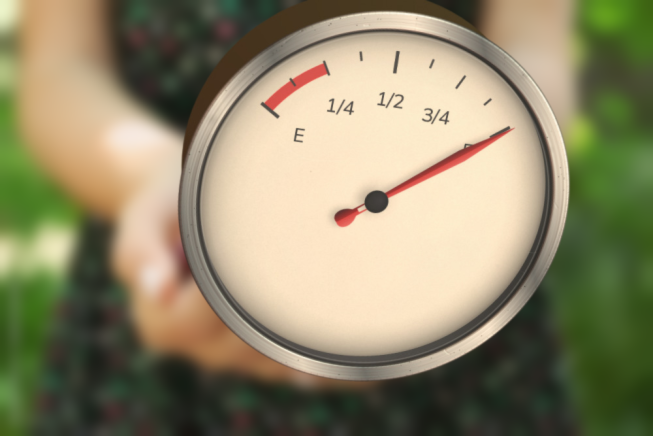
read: 1
